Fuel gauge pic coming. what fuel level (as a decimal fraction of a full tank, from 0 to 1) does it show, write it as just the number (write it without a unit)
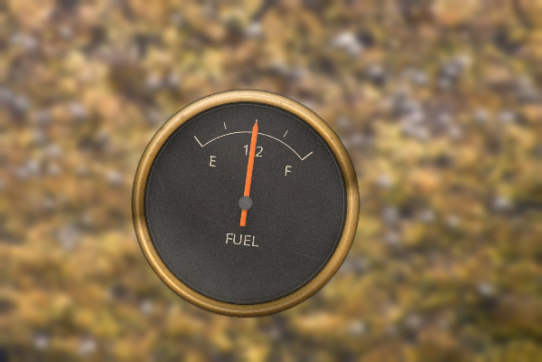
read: 0.5
